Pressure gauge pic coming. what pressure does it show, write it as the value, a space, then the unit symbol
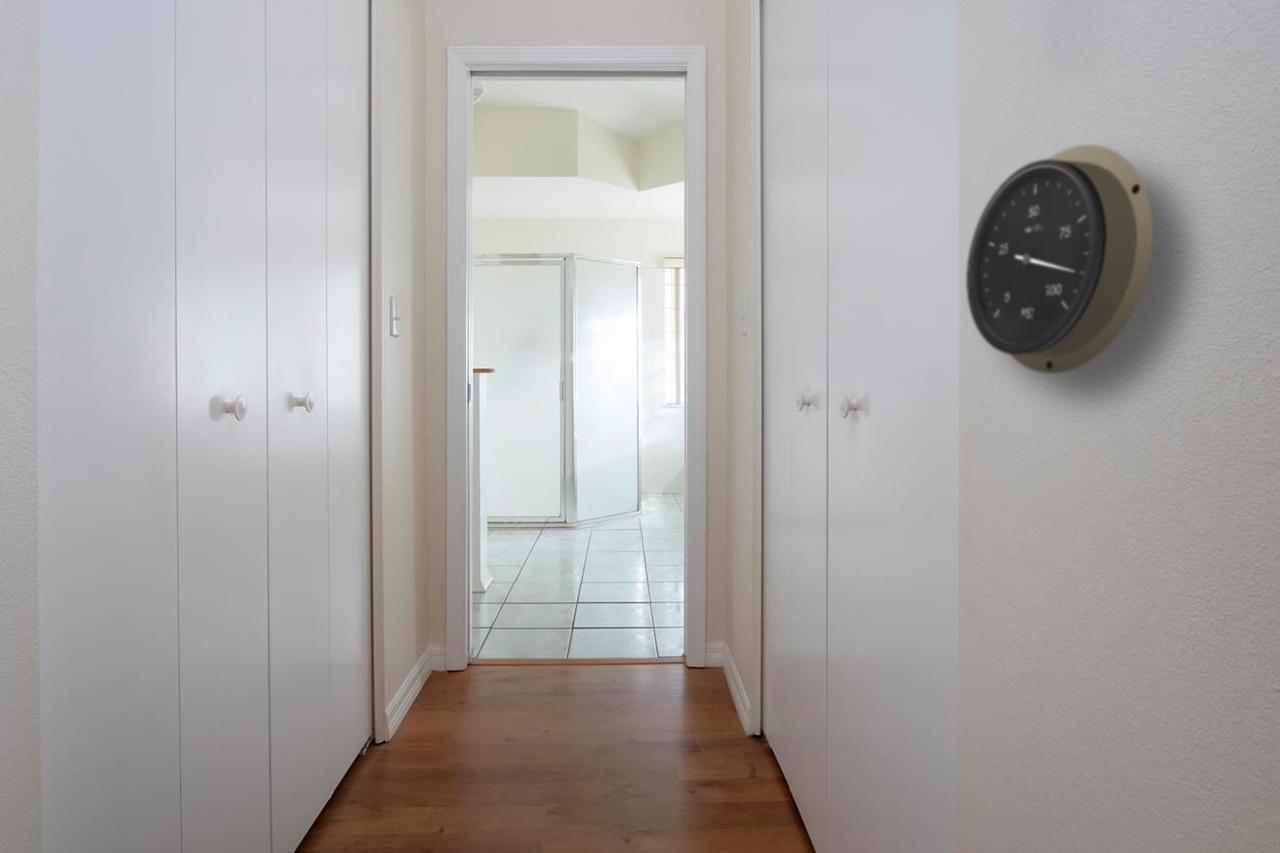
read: 90 psi
